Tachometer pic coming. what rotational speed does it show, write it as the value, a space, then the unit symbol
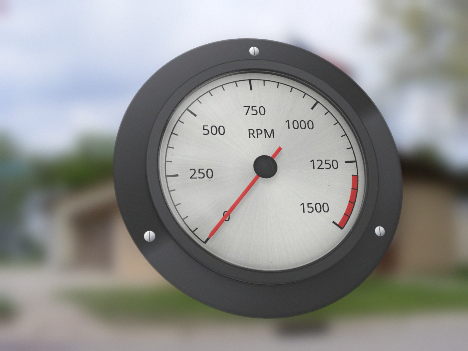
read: 0 rpm
